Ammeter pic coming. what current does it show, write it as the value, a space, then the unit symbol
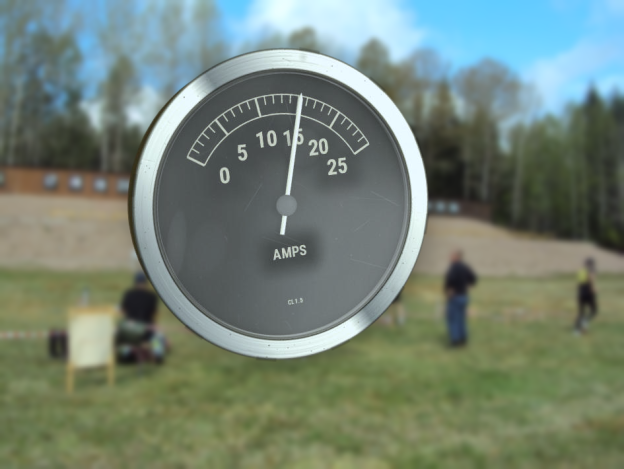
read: 15 A
